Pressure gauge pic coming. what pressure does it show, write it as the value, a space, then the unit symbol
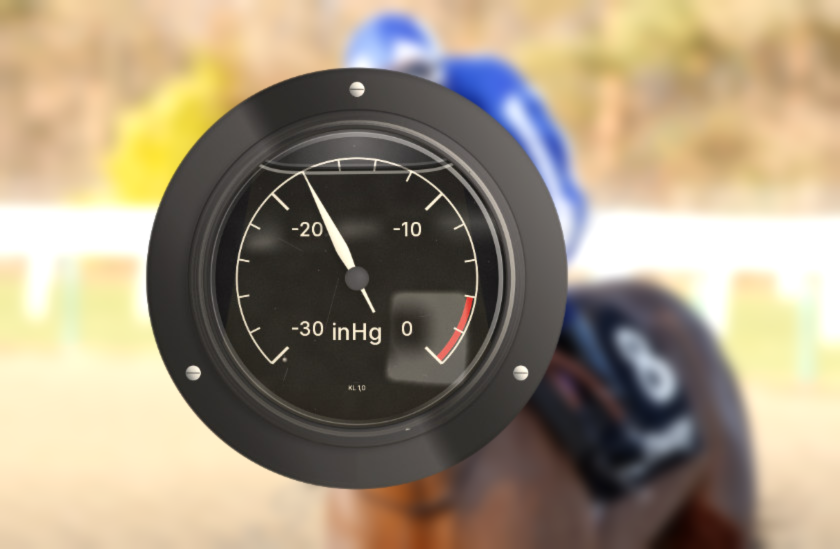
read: -18 inHg
